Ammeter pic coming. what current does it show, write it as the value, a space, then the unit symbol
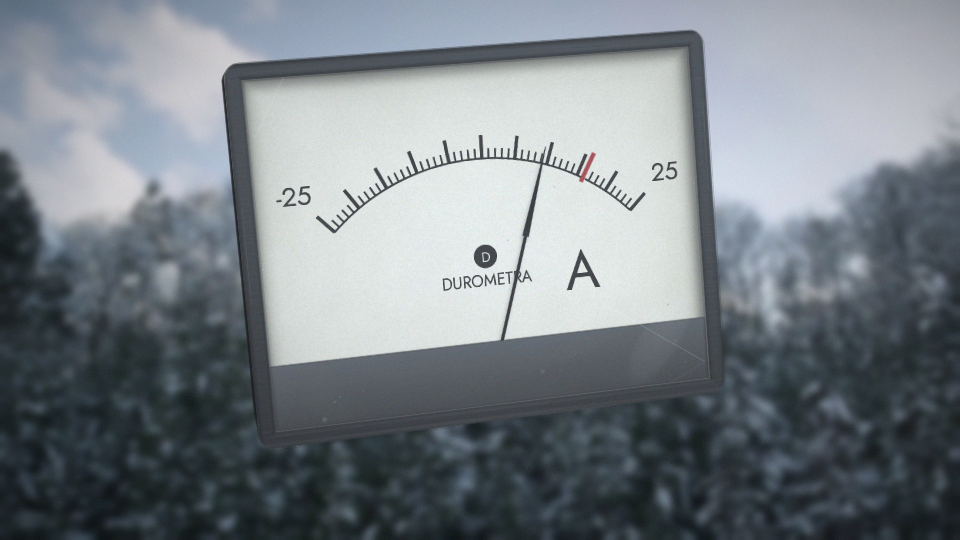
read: 9 A
